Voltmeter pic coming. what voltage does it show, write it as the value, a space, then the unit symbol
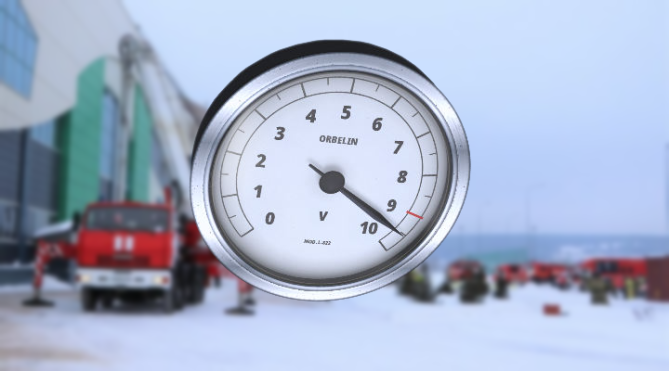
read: 9.5 V
